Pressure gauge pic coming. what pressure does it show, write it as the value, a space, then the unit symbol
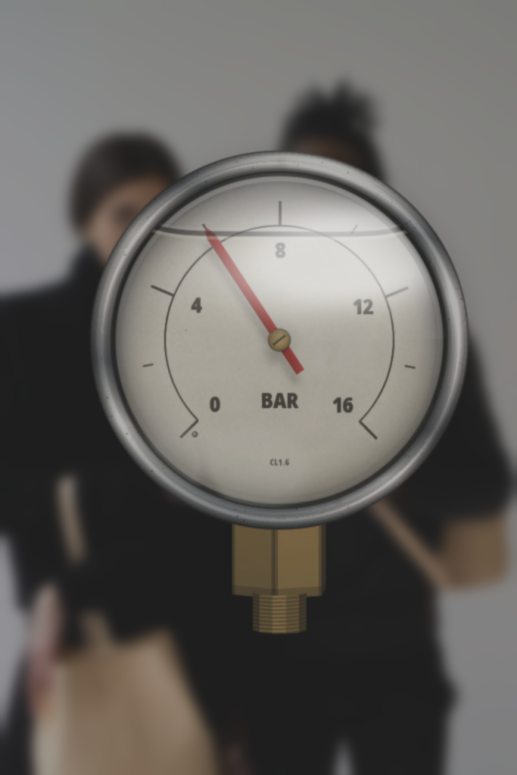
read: 6 bar
